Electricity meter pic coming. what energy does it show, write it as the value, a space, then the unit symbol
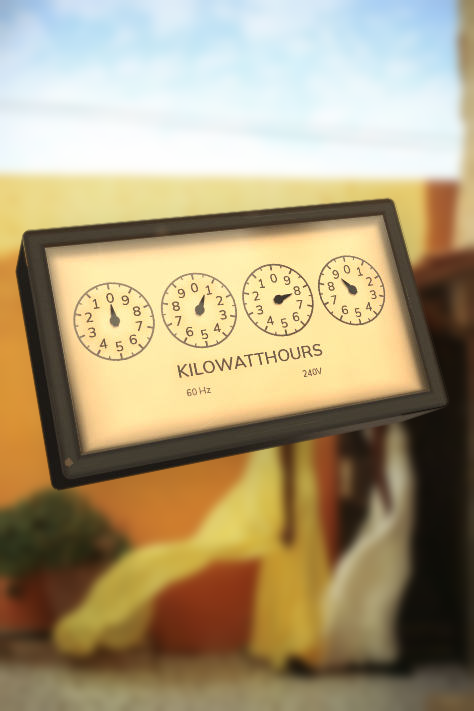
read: 79 kWh
